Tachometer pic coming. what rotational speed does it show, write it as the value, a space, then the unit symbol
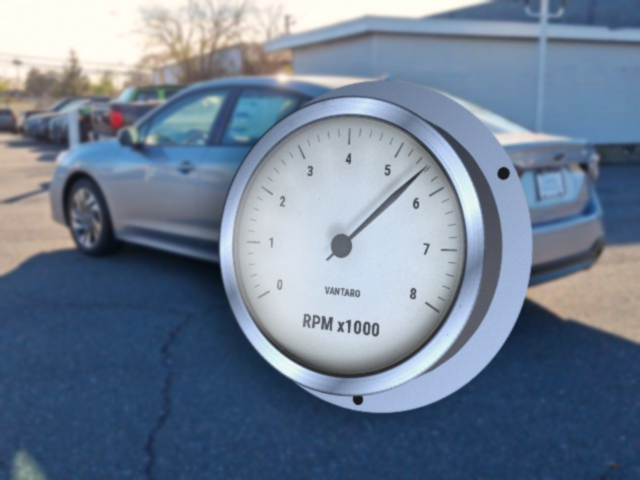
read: 5600 rpm
